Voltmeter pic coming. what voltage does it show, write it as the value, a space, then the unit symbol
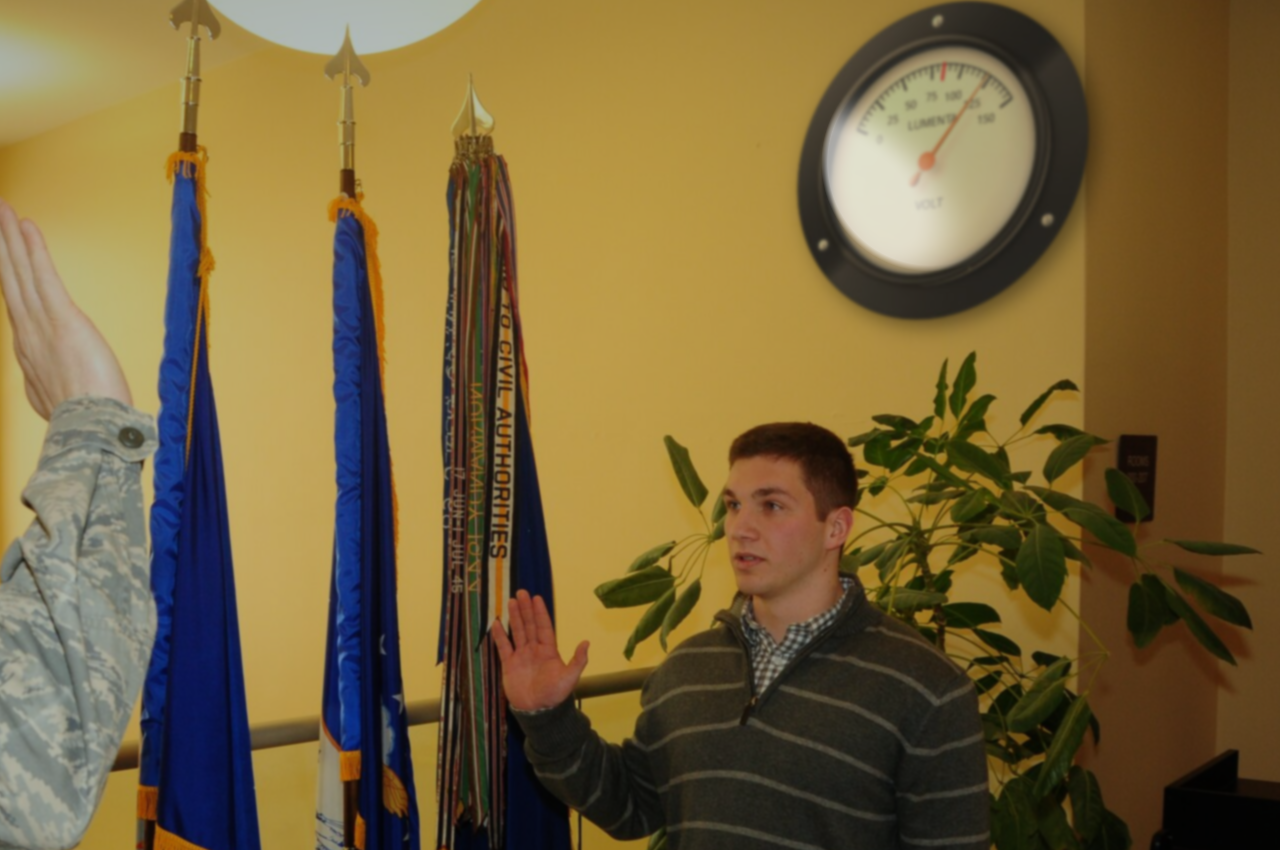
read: 125 V
